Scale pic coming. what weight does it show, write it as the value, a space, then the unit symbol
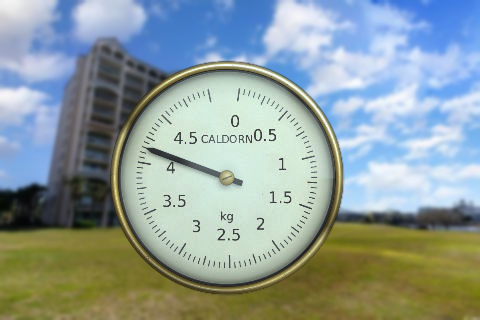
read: 4.15 kg
